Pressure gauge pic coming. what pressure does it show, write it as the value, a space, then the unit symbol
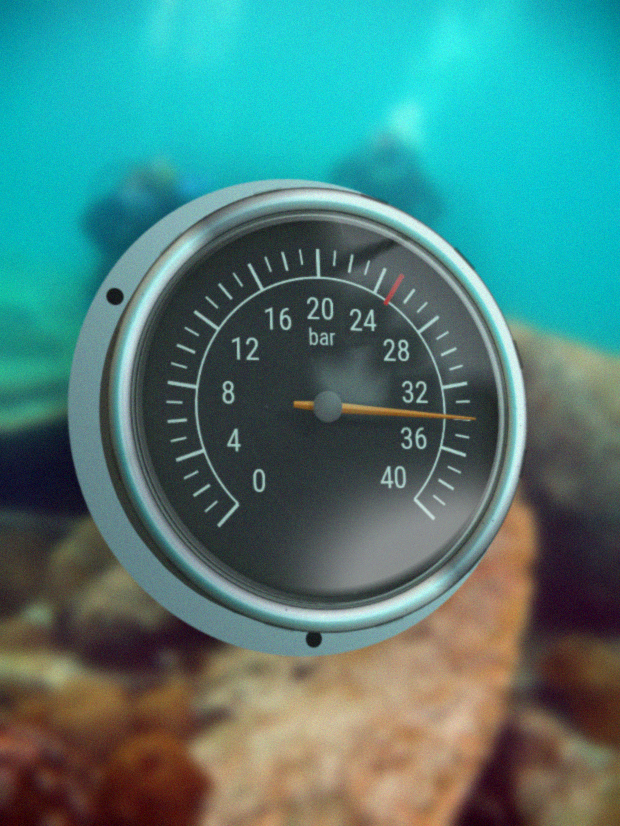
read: 34 bar
